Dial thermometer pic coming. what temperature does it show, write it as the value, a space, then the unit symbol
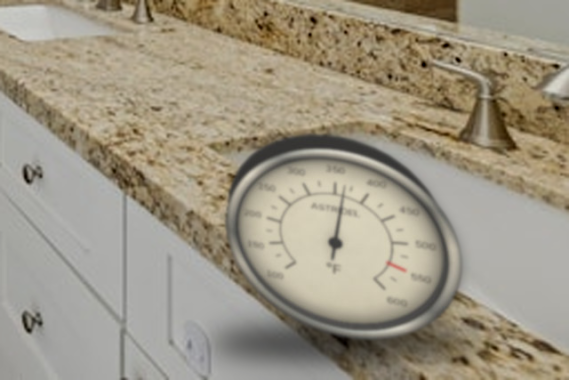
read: 362.5 °F
